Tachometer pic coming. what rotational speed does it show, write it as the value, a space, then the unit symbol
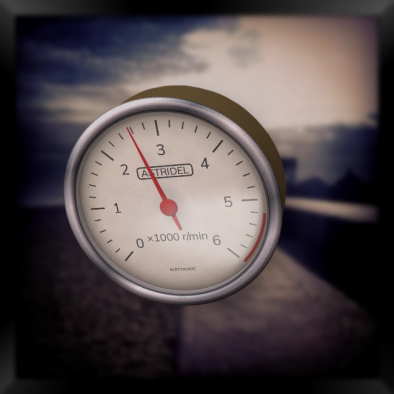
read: 2600 rpm
